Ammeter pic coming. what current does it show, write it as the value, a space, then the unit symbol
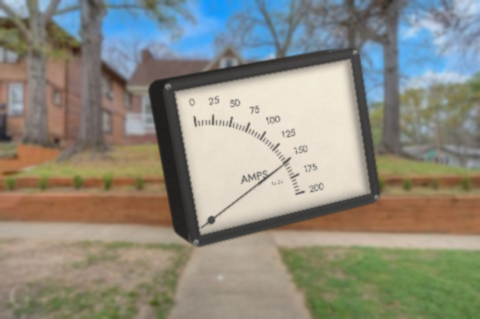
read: 150 A
